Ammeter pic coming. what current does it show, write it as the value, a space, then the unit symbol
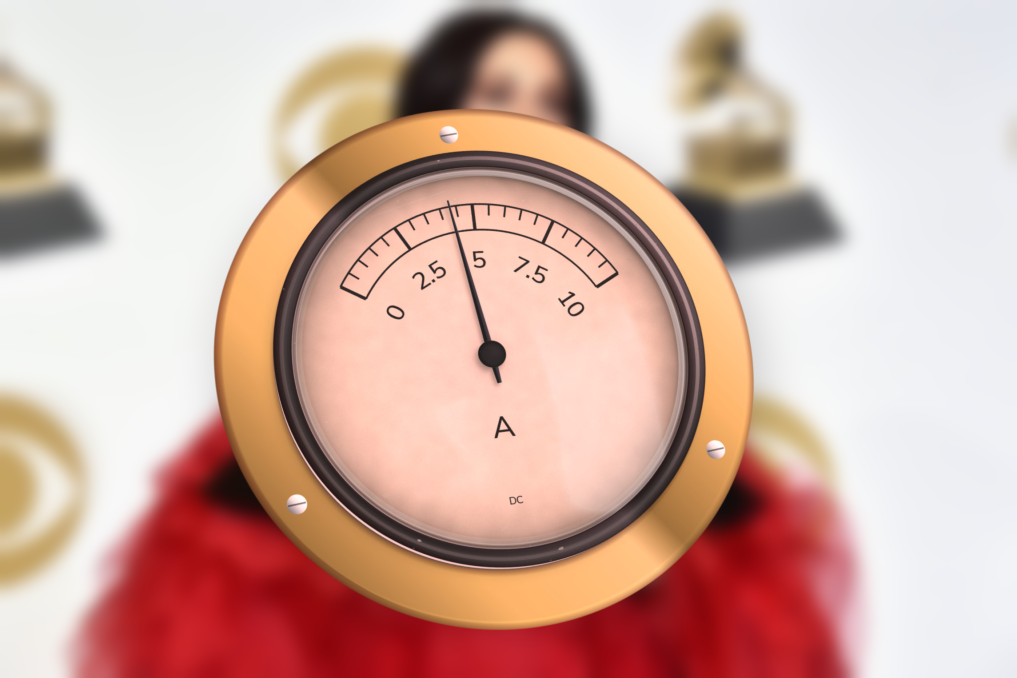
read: 4.25 A
